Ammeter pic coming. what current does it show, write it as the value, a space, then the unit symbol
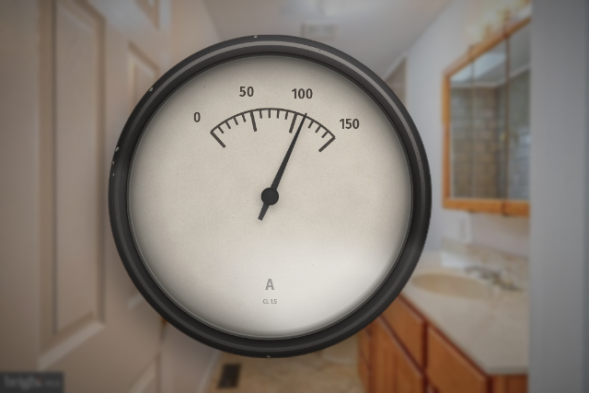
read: 110 A
